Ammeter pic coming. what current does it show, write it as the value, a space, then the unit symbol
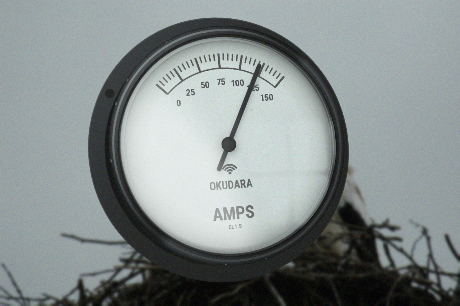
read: 120 A
